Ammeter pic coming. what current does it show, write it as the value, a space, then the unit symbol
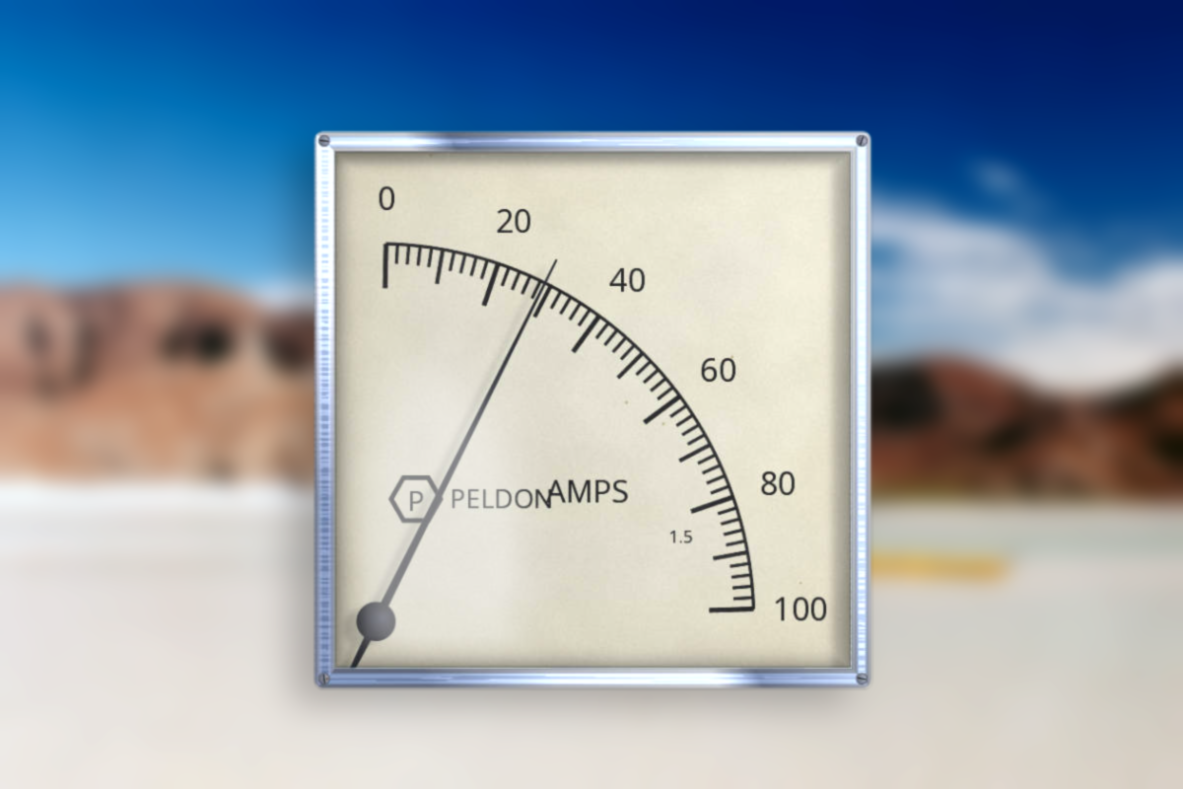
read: 29 A
